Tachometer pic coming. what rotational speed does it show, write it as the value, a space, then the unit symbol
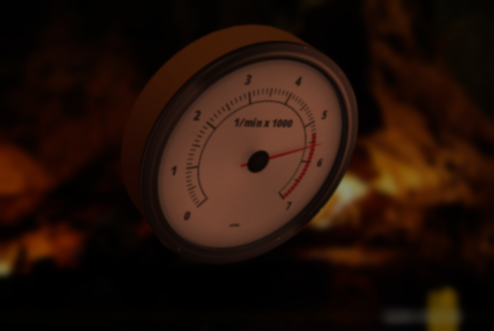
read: 5500 rpm
